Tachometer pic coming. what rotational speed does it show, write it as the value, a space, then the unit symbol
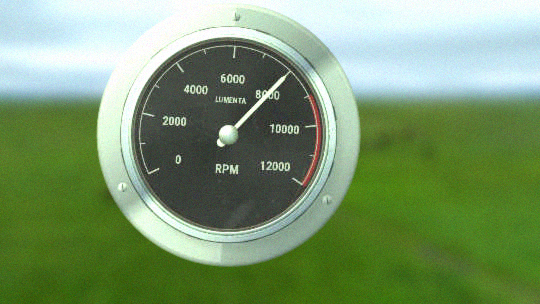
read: 8000 rpm
